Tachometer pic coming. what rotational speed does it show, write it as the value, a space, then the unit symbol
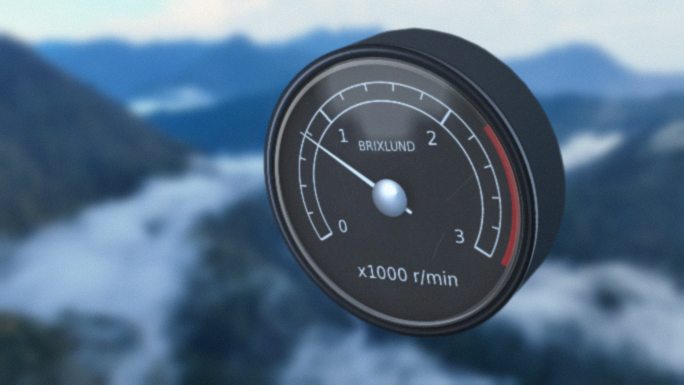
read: 800 rpm
